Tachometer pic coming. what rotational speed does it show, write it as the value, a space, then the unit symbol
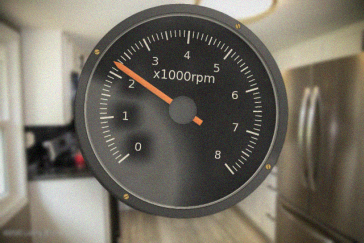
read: 2200 rpm
